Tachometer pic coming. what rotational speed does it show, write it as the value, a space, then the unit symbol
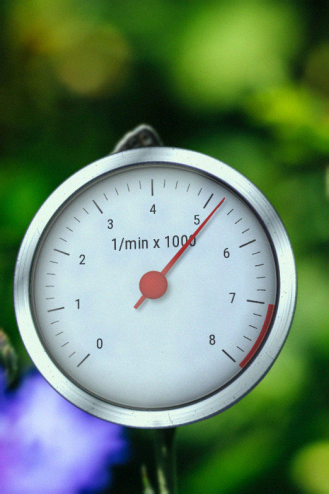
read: 5200 rpm
